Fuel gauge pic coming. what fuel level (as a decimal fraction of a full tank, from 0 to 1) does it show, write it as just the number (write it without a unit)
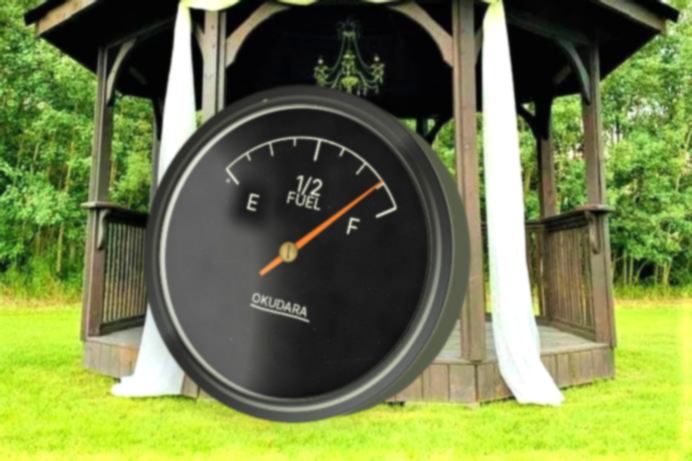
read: 0.875
